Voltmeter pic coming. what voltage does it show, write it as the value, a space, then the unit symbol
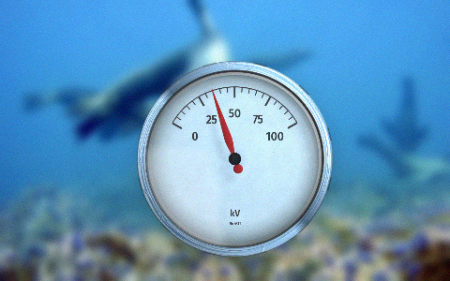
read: 35 kV
